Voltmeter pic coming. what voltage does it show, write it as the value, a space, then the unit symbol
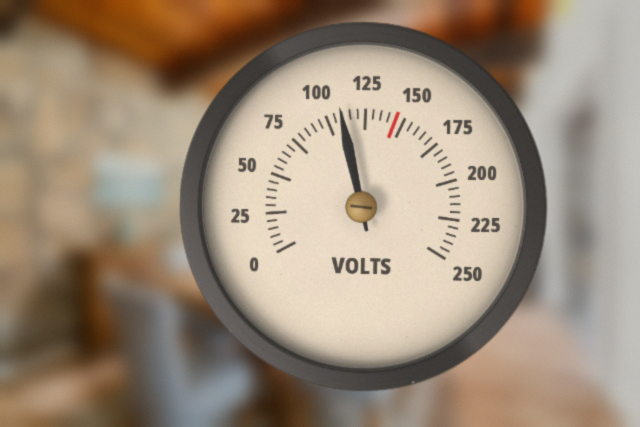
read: 110 V
